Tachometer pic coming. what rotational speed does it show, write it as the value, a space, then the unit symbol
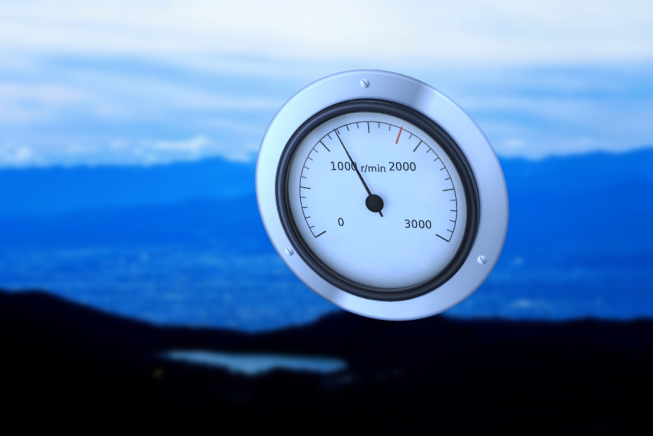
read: 1200 rpm
